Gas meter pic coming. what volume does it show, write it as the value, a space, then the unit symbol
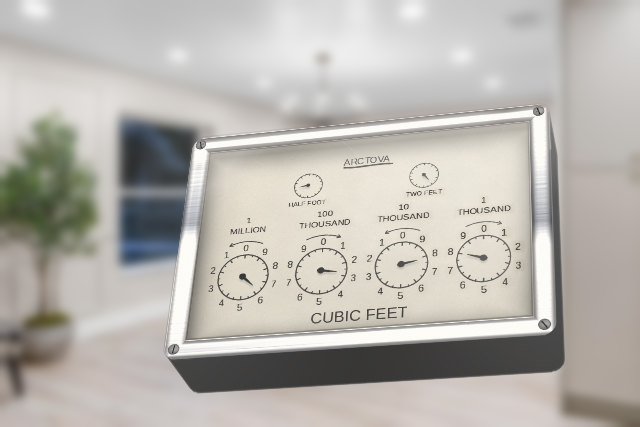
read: 627800 ft³
